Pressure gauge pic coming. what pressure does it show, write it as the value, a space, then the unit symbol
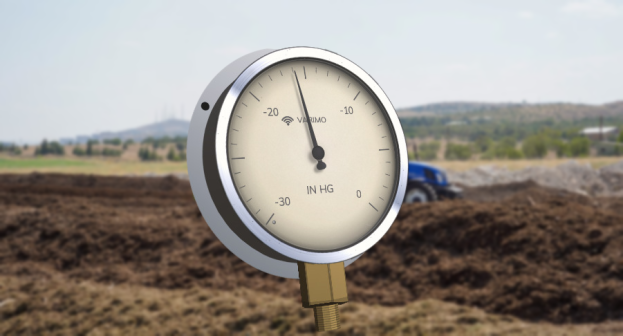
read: -16 inHg
